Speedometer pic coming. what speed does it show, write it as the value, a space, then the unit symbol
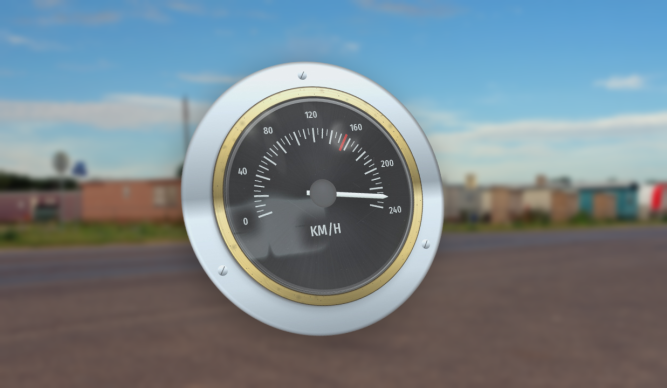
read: 230 km/h
